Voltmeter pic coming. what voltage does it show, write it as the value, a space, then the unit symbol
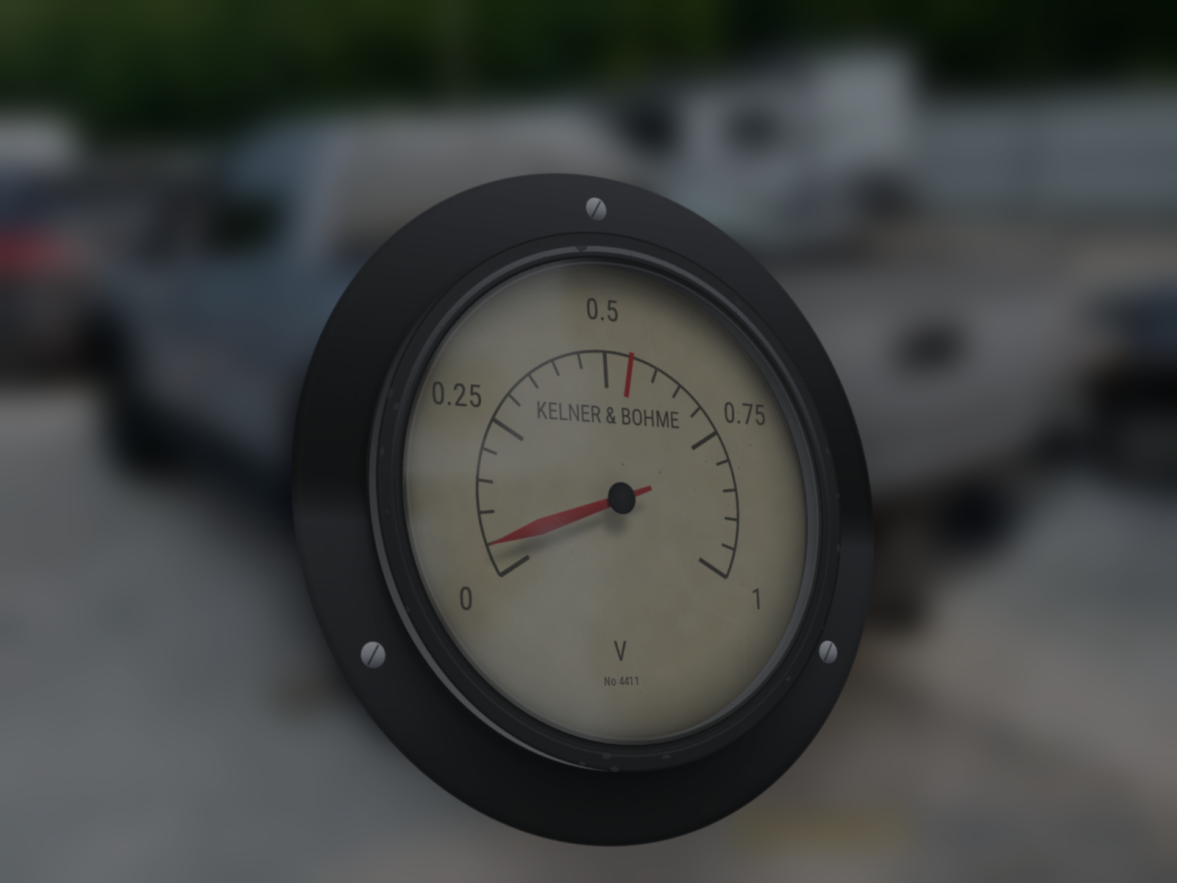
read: 0.05 V
